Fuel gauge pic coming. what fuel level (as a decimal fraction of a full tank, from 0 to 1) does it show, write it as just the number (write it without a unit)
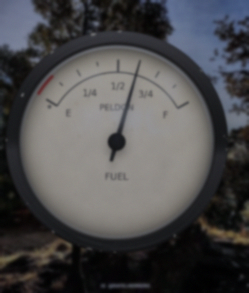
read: 0.625
